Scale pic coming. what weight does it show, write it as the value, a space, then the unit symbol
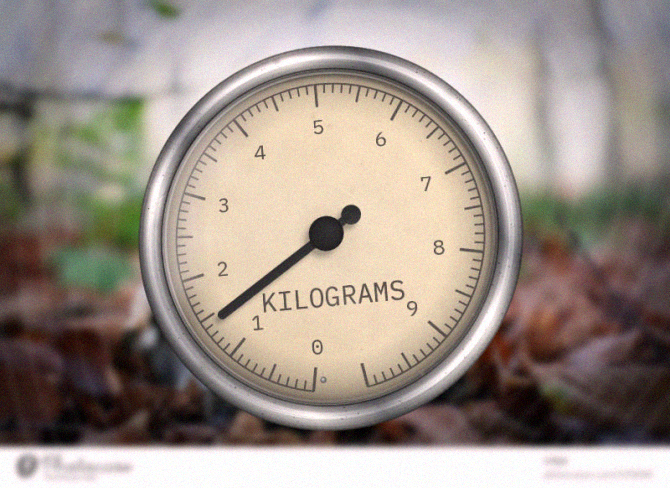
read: 1.4 kg
